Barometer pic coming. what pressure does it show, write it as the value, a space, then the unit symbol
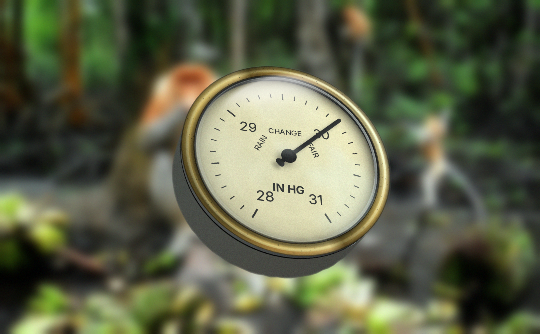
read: 30 inHg
